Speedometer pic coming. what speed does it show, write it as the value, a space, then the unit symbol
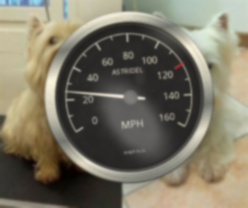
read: 25 mph
